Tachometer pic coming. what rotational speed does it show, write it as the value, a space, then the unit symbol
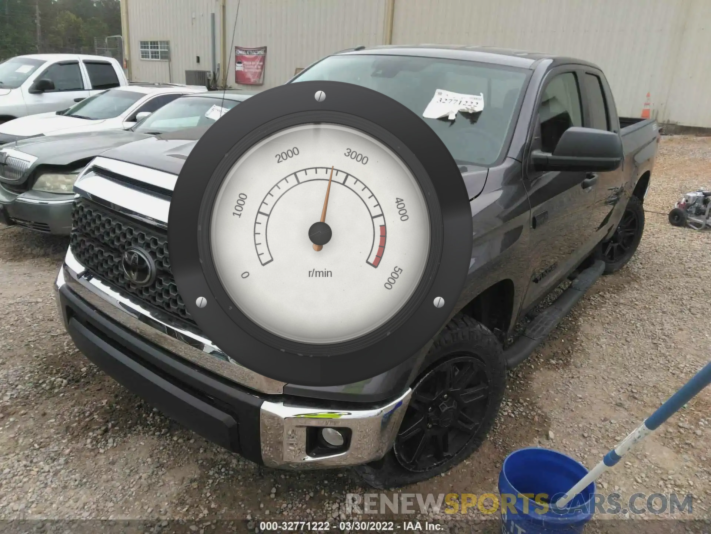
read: 2700 rpm
